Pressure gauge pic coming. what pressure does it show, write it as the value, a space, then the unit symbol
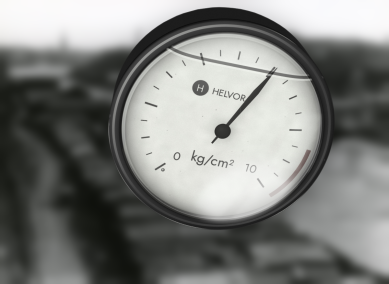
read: 6 kg/cm²
